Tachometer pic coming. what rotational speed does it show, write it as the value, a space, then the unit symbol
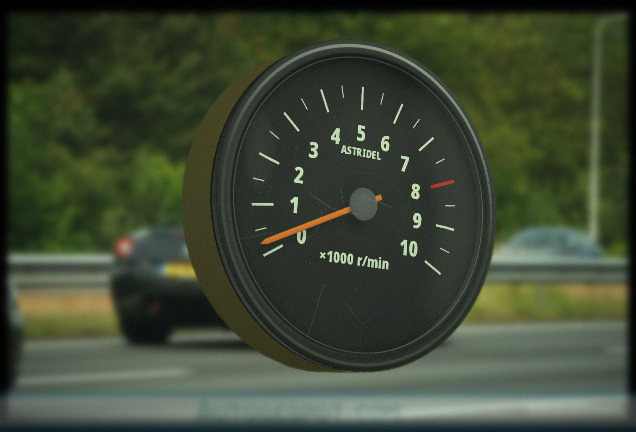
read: 250 rpm
